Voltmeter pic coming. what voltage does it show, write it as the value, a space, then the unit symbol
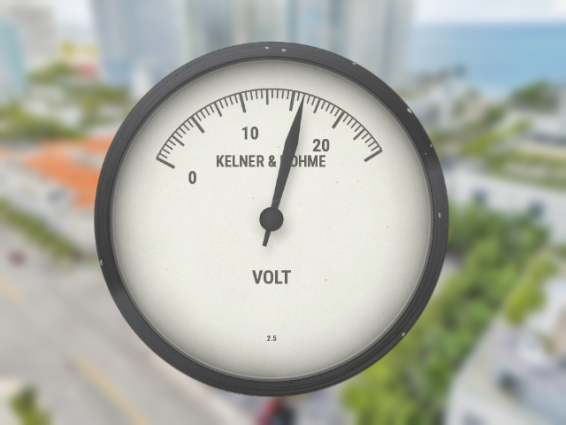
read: 16 V
